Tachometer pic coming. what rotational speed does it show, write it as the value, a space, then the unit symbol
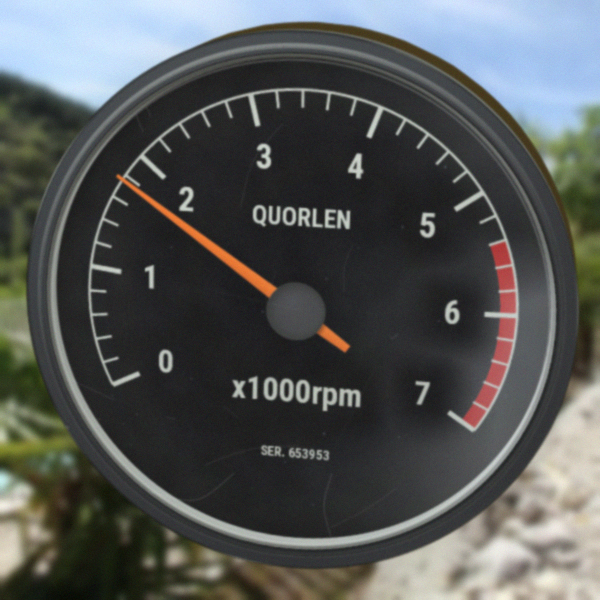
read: 1800 rpm
